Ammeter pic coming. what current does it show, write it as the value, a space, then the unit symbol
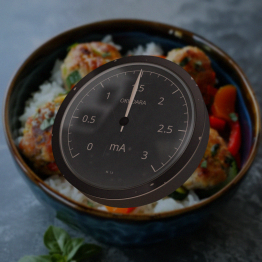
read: 1.5 mA
